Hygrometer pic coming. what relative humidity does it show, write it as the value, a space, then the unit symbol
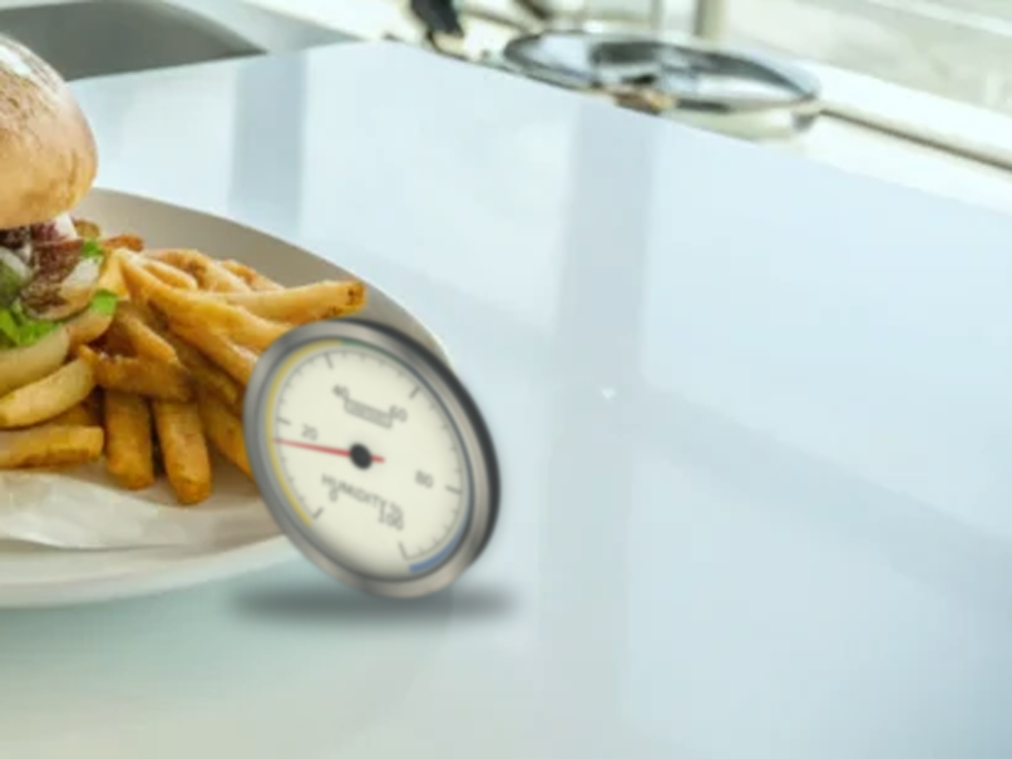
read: 16 %
